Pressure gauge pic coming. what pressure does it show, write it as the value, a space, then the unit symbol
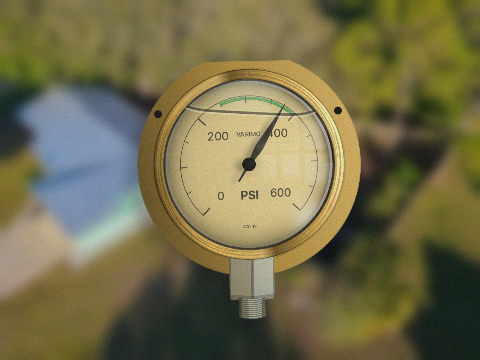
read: 375 psi
